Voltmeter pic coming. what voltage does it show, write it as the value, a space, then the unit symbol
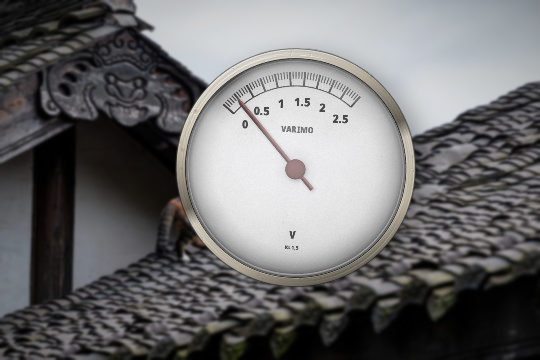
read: 0.25 V
